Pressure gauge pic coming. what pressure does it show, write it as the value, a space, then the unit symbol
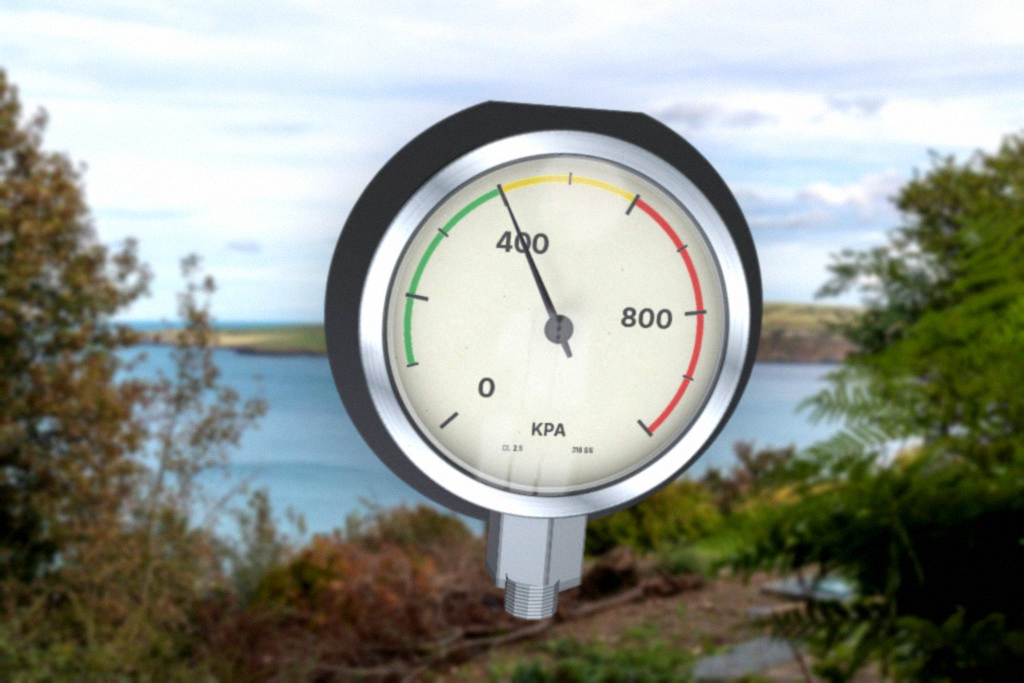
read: 400 kPa
